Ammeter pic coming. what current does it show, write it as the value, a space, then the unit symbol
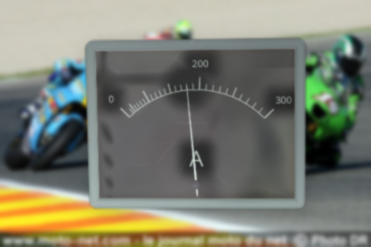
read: 180 A
